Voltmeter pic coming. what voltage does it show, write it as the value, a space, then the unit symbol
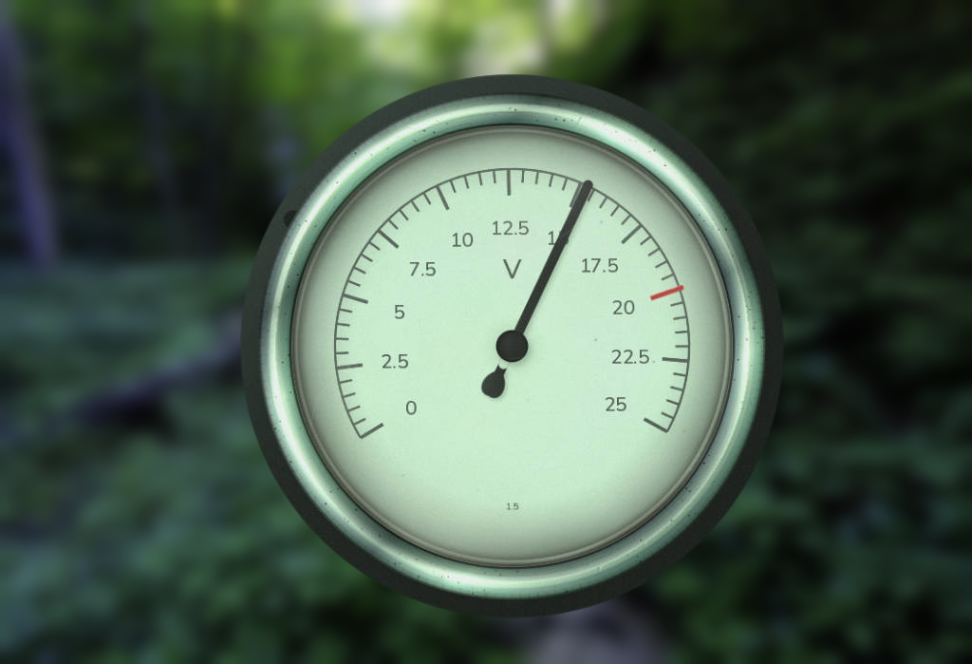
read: 15.25 V
